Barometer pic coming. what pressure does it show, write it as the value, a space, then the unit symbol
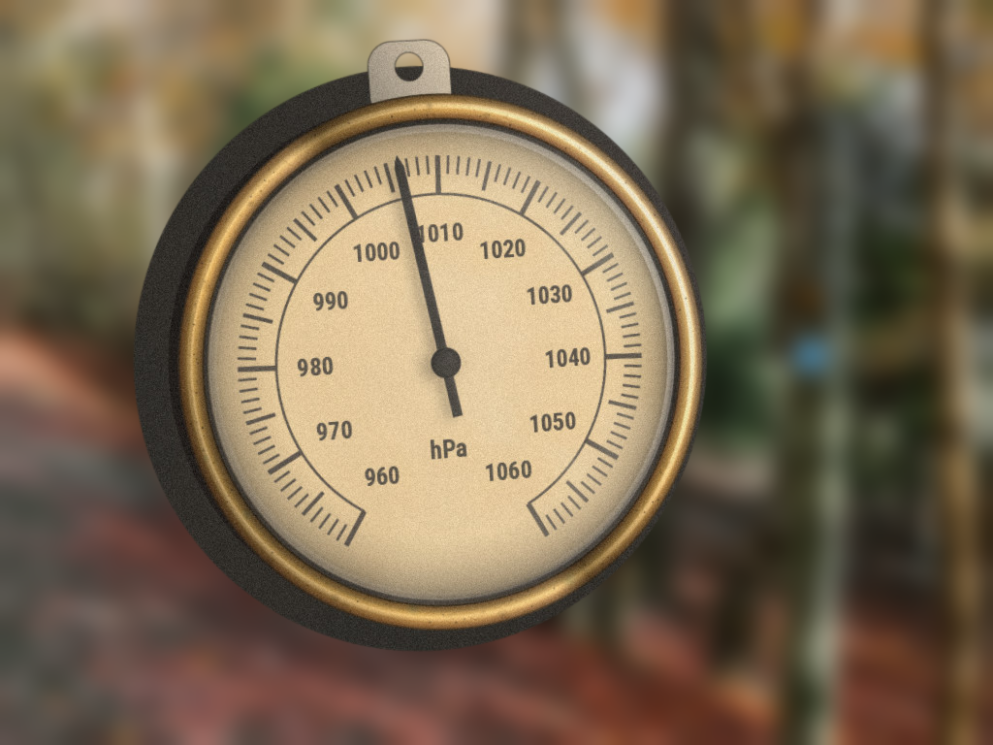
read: 1006 hPa
